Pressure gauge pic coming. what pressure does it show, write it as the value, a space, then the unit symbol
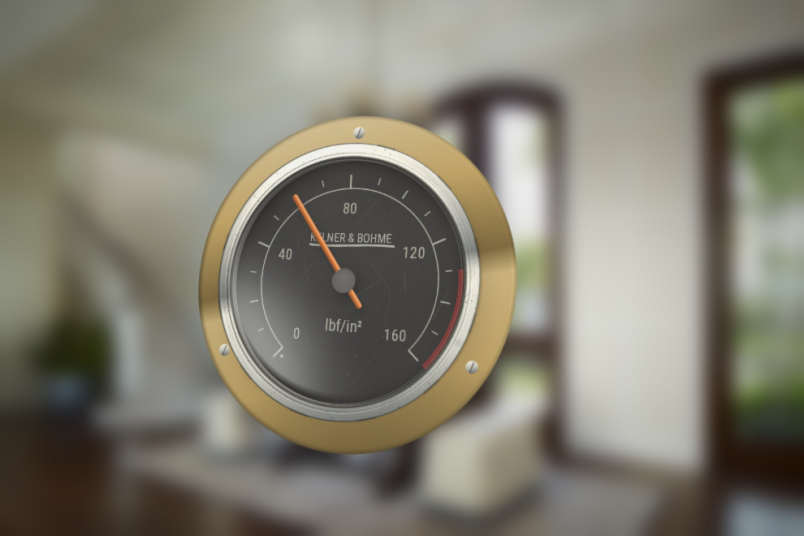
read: 60 psi
